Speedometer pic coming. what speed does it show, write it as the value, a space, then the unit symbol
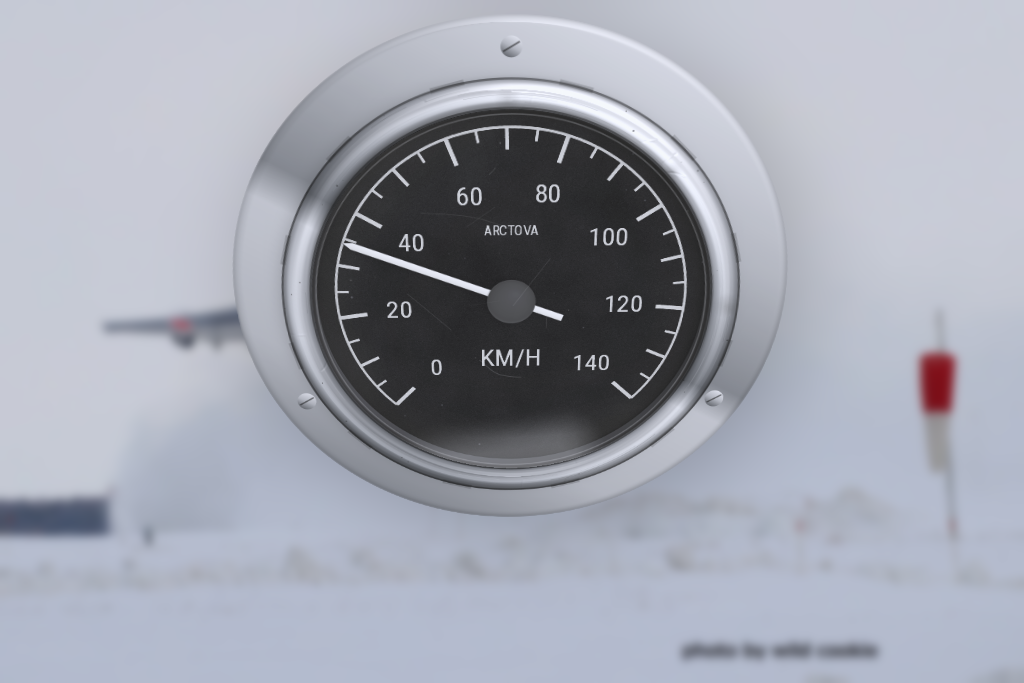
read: 35 km/h
